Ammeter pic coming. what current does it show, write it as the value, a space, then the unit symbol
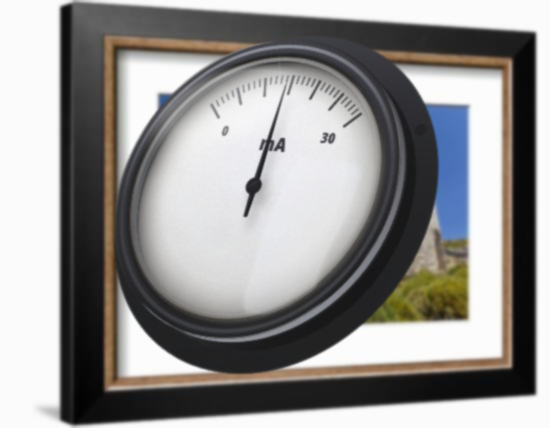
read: 15 mA
